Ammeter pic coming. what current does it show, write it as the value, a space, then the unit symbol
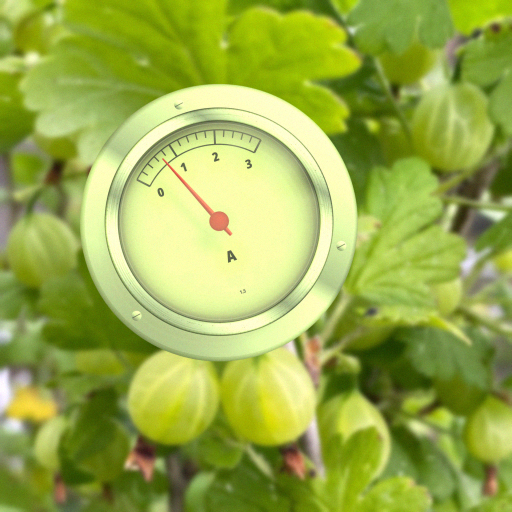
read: 0.7 A
